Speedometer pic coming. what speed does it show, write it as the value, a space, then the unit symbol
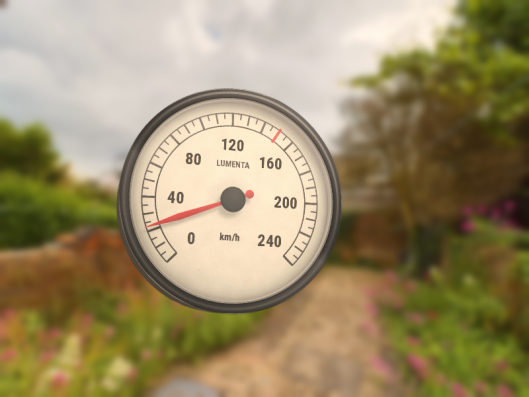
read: 22.5 km/h
